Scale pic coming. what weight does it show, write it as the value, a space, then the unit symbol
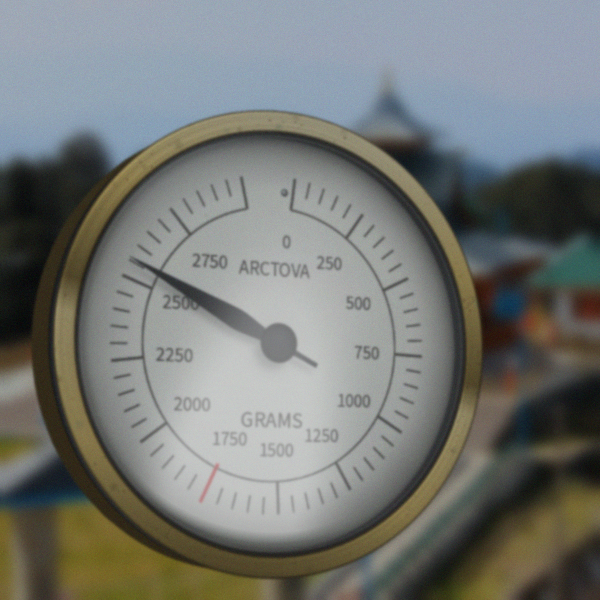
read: 2550 g
